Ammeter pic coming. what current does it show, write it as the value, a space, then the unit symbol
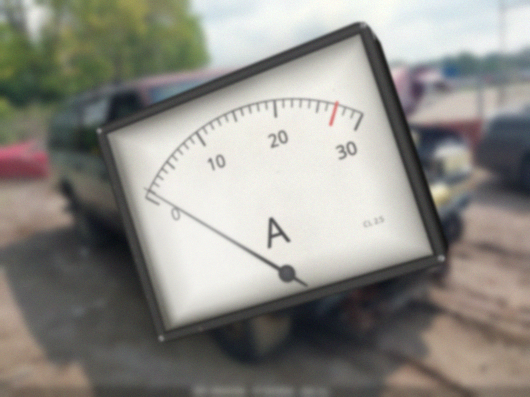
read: 1 A
